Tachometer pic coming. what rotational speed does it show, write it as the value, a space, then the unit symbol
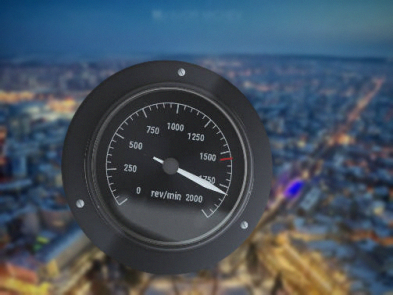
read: 1800 rpm
